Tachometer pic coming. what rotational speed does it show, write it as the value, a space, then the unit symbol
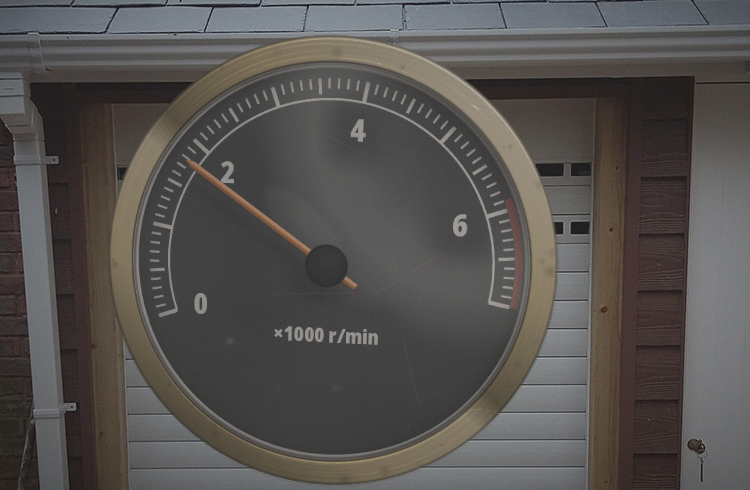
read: 1800 rpm
